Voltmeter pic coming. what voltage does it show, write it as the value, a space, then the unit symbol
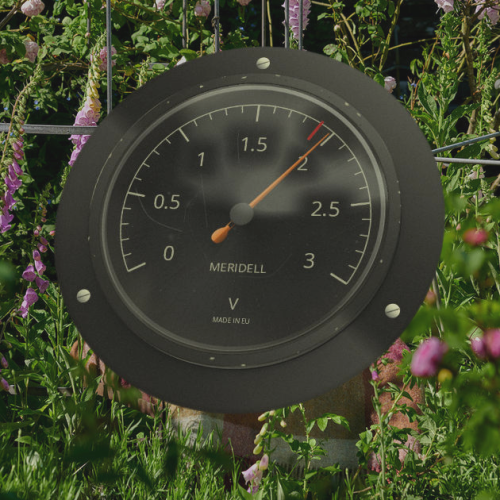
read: 2 V
